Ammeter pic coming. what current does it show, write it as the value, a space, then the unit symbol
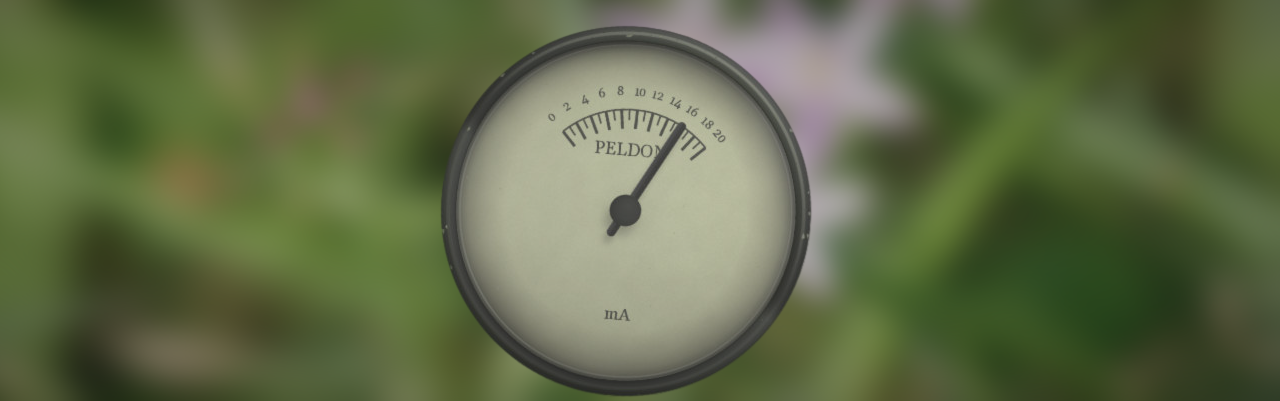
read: 16 mA
